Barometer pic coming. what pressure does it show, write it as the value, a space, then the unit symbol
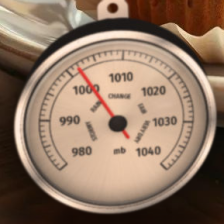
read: 1002 mbar
